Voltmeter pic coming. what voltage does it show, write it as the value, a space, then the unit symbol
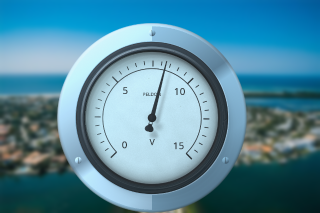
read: 8.25 V
